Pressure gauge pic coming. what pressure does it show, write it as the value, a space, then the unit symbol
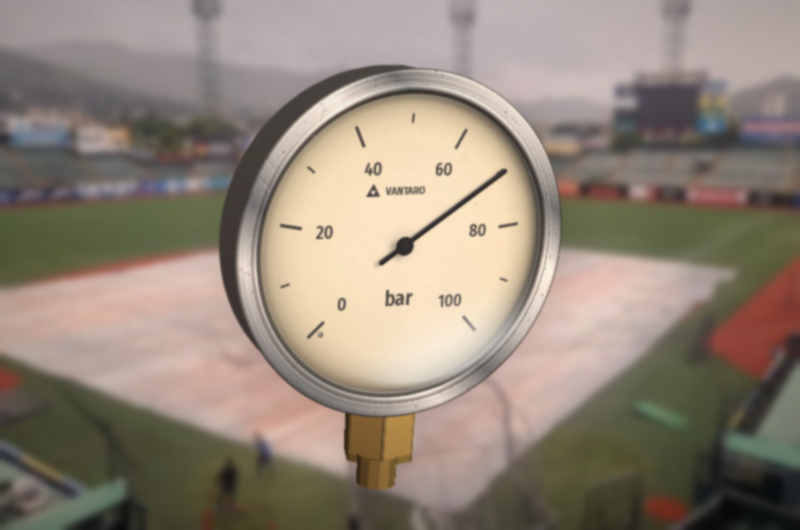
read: 70 bar
